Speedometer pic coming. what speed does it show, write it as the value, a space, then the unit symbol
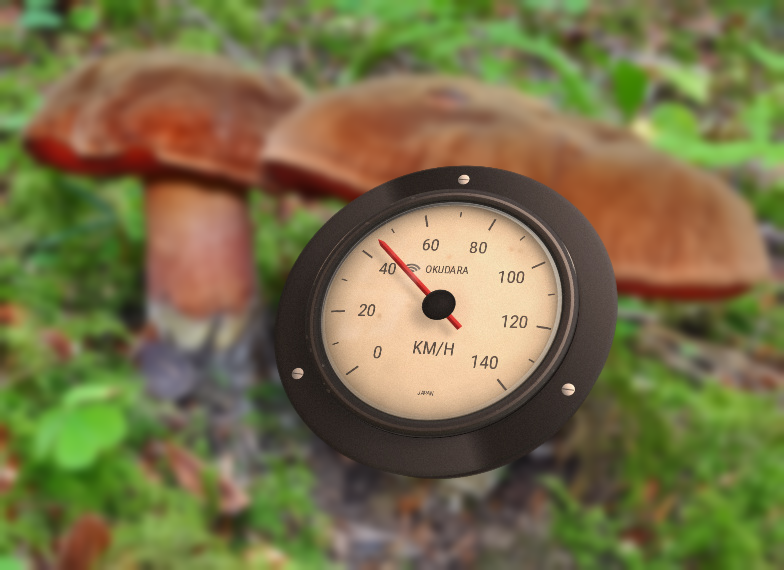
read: 45 km/h
